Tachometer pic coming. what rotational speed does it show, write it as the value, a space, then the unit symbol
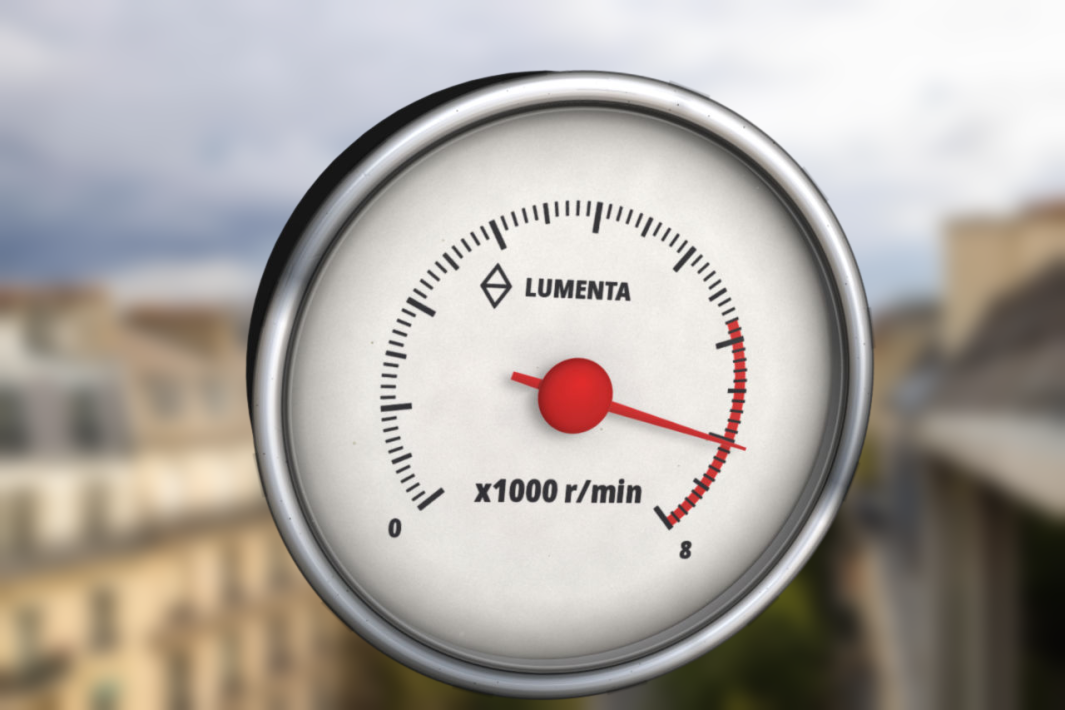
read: 7000 rpm
